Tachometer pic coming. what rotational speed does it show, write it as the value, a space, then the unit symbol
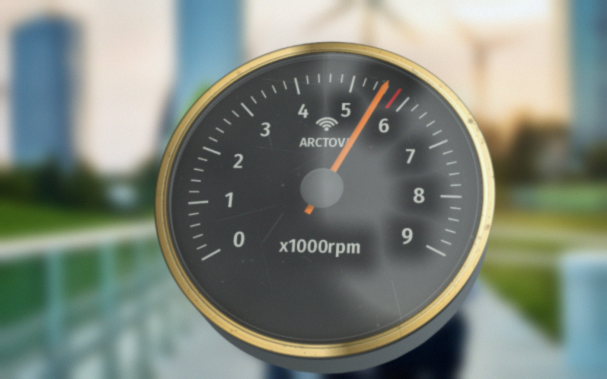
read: 5600 rpm
